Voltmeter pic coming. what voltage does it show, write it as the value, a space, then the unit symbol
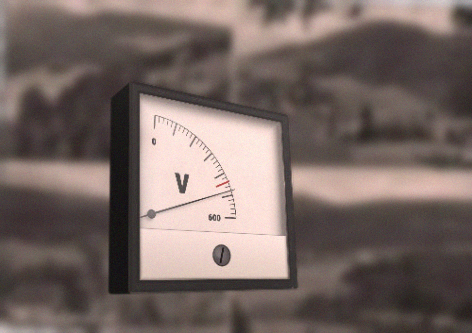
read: 480 V
